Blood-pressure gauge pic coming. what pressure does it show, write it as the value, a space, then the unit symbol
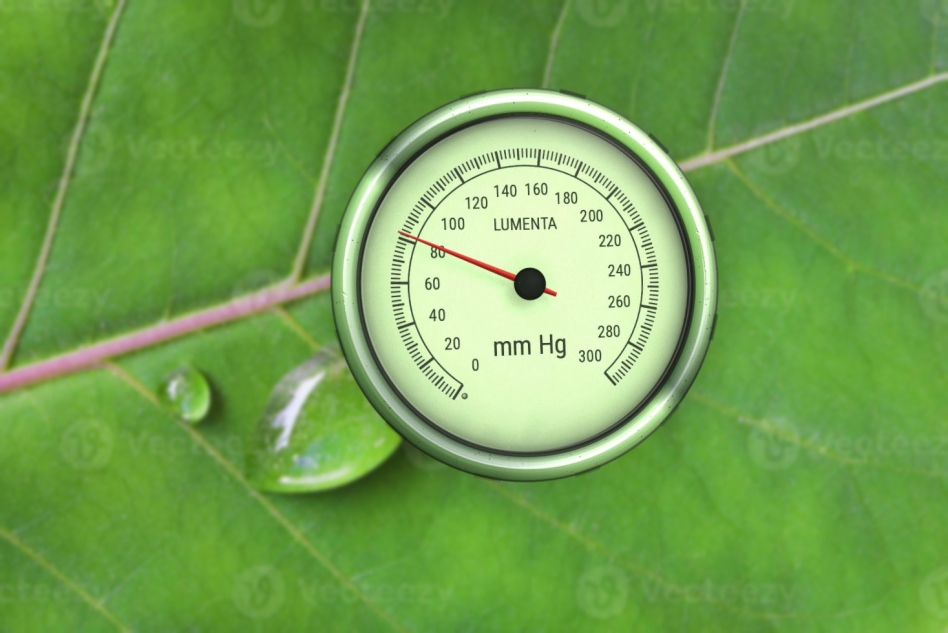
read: 82 mmHg
